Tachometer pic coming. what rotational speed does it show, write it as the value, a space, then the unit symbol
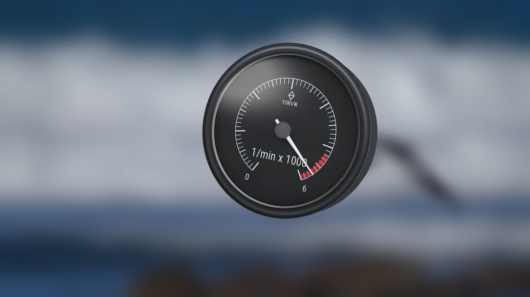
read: 5700 rpm
